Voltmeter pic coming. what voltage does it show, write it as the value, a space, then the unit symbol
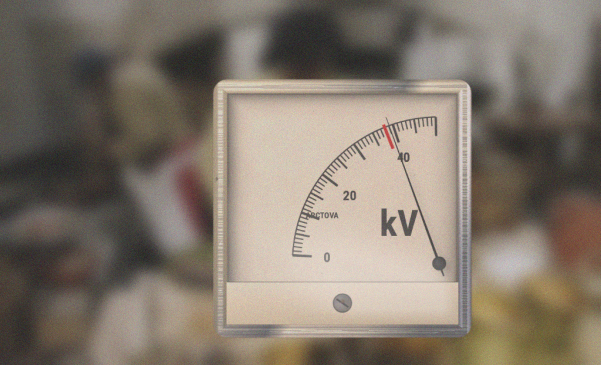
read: 39 kV
